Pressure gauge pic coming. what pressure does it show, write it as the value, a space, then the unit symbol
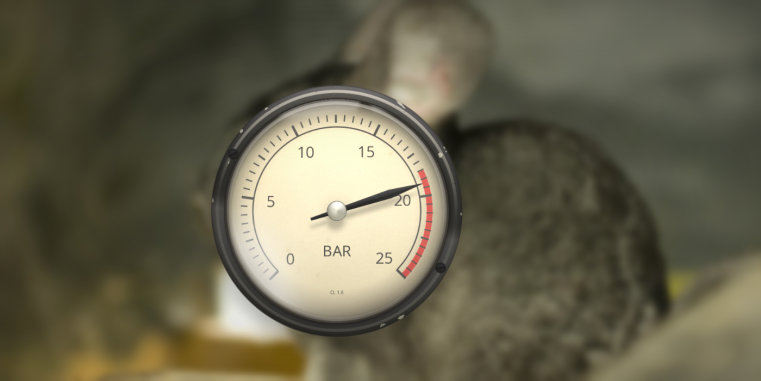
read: 19.25 bar
